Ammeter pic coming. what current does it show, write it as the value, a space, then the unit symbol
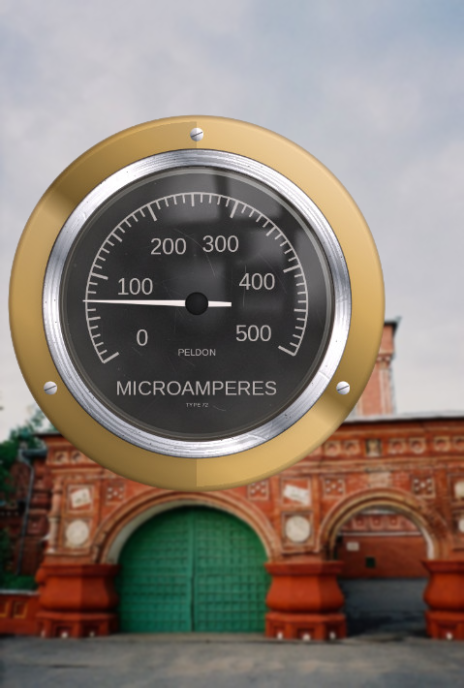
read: 70 µA
